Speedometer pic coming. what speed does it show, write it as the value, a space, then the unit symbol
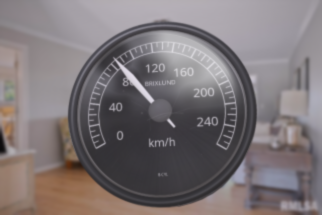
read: 85 km/h
